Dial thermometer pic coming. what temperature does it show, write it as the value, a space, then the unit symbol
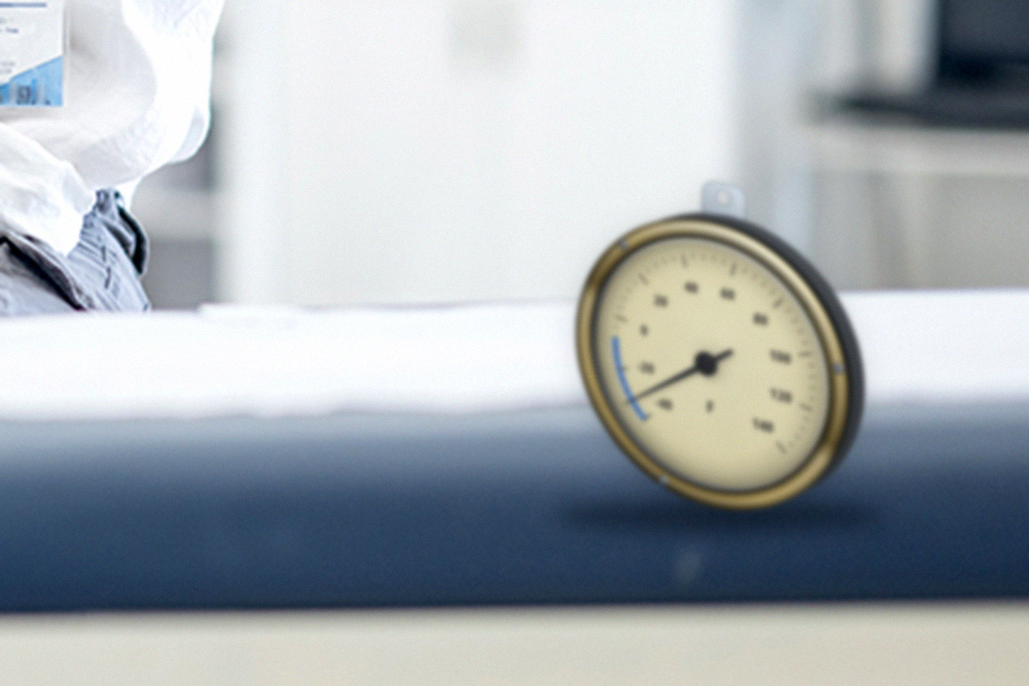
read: -32 °F
